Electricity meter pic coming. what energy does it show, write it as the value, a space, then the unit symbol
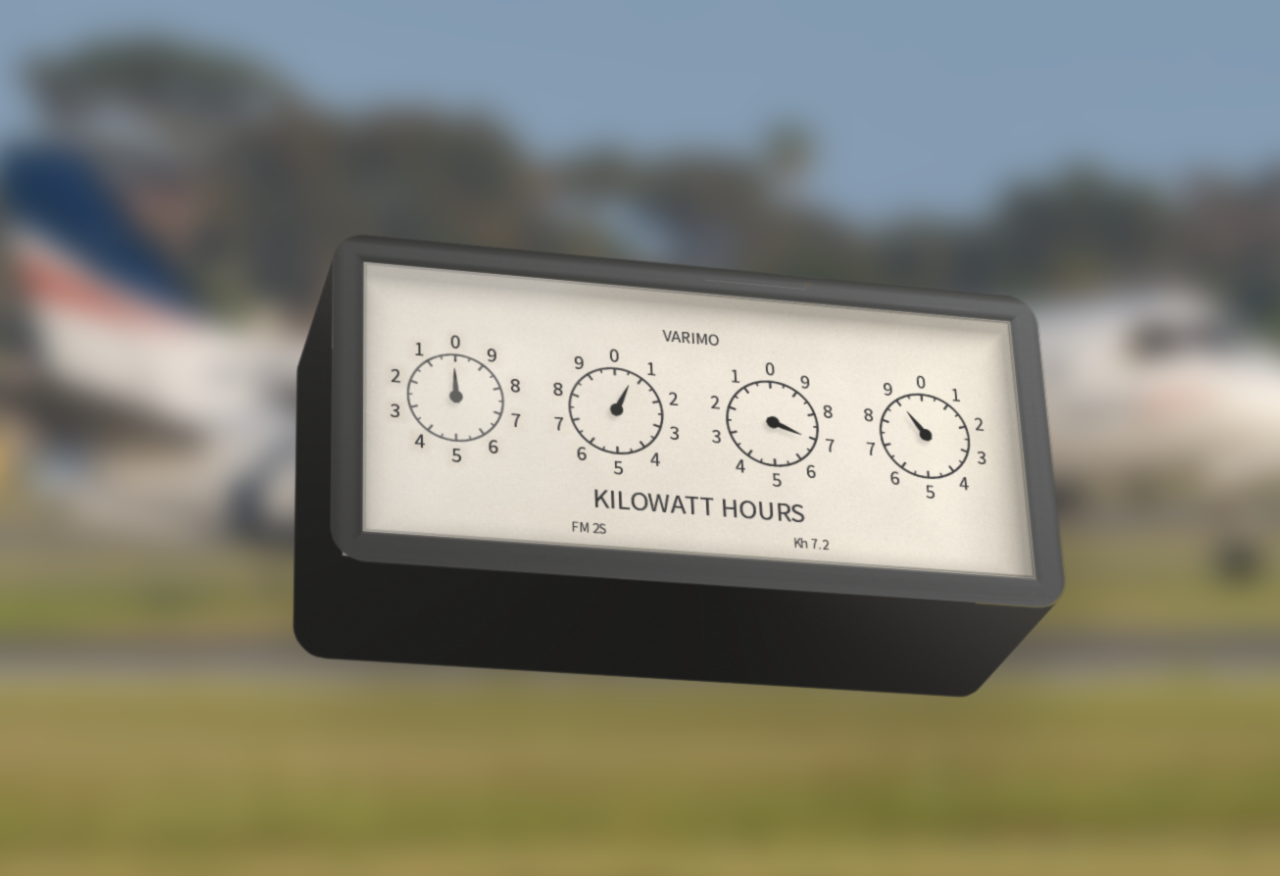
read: 69 kWh
